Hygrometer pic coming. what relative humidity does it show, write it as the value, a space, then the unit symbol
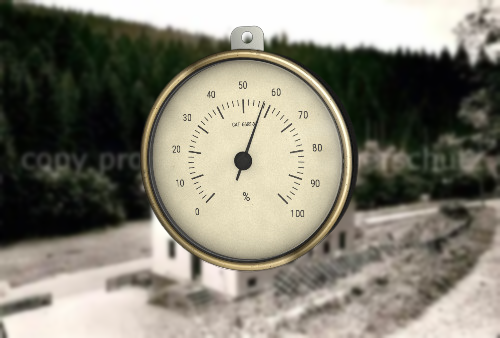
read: 58 %
